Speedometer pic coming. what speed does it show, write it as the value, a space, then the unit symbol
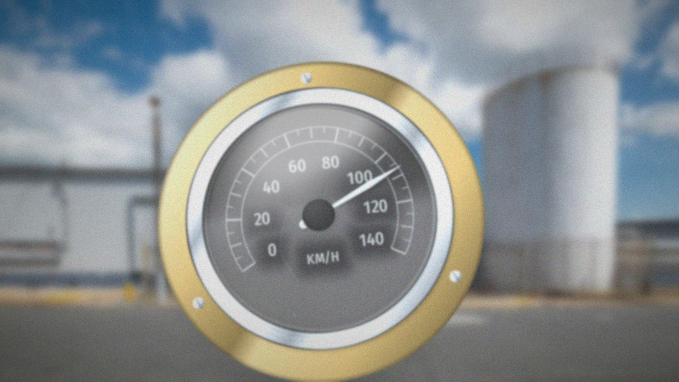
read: 107.5 km/h
